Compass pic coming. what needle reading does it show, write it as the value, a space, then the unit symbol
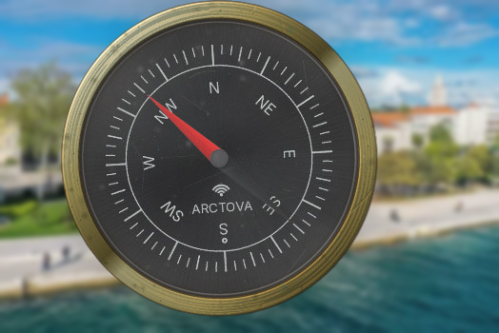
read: 315 °
